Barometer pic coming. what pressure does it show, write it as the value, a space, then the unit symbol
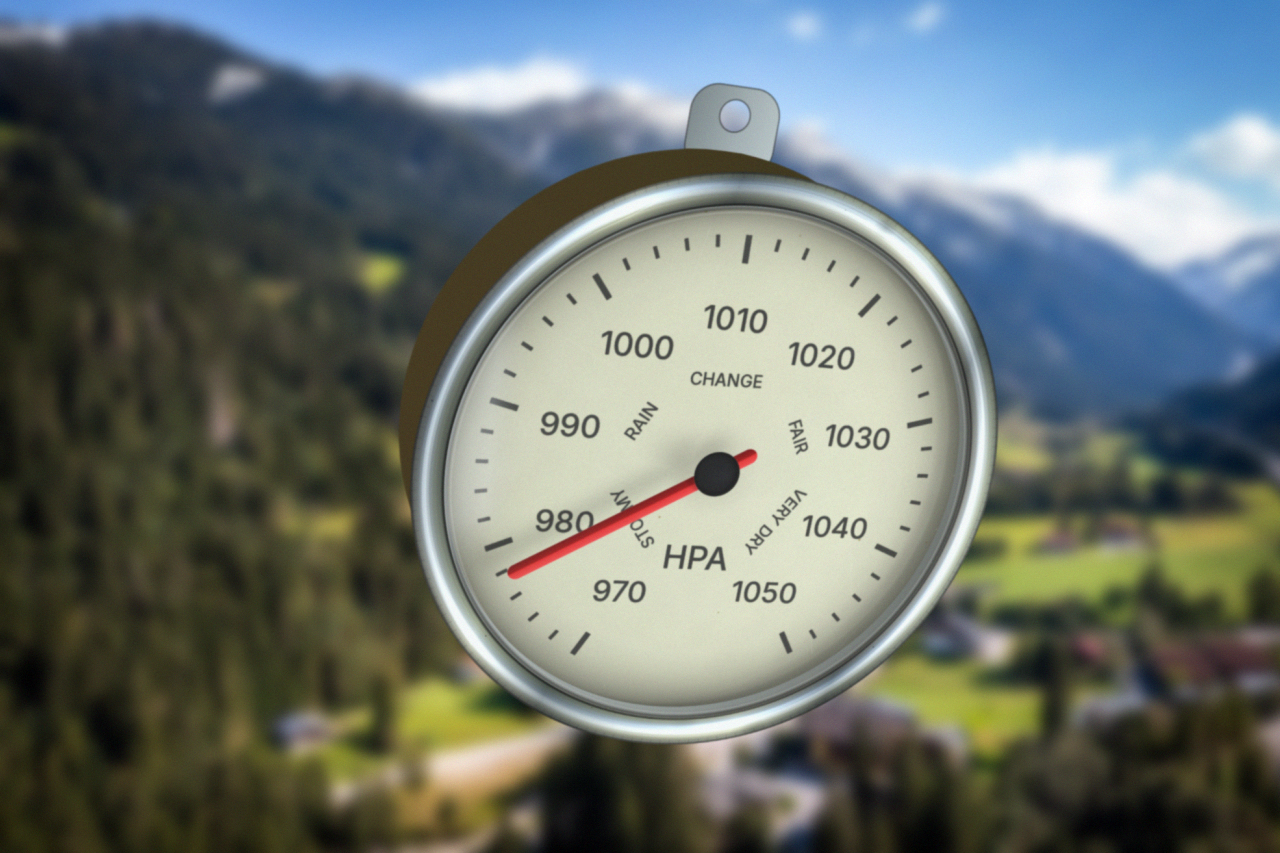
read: 978 hPa
